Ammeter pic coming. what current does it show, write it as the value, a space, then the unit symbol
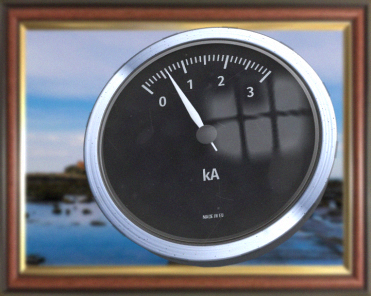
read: 0.6 kA
